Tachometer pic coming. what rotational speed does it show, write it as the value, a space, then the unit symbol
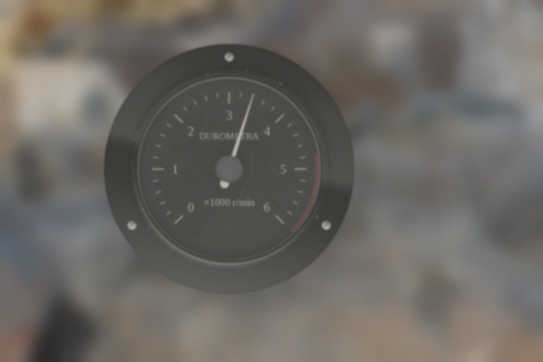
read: 3400 rpm
